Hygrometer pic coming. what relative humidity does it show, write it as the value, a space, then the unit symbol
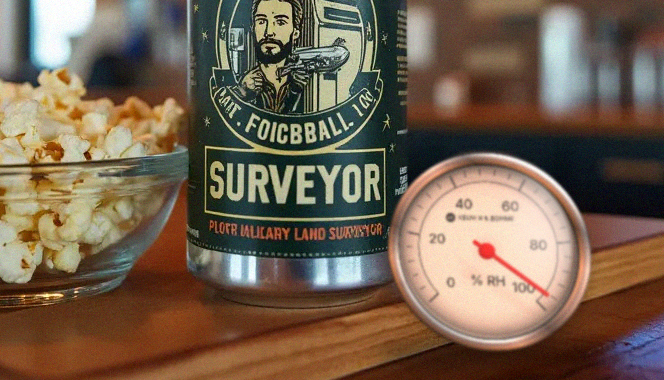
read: 96 %
